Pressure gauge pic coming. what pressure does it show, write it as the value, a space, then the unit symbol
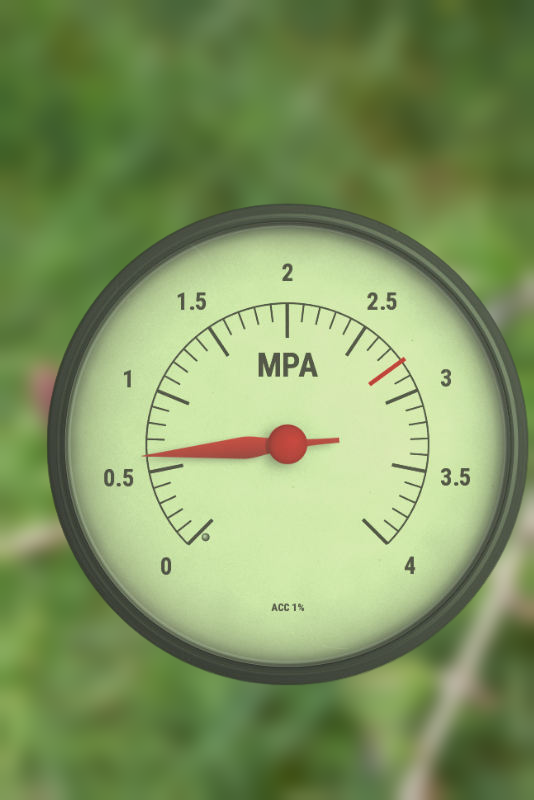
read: 0.6 MPa
